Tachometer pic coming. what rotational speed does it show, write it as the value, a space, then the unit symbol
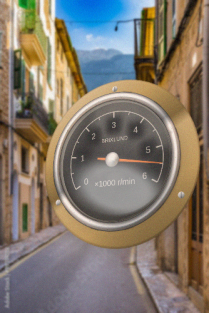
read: 5500 rpm
